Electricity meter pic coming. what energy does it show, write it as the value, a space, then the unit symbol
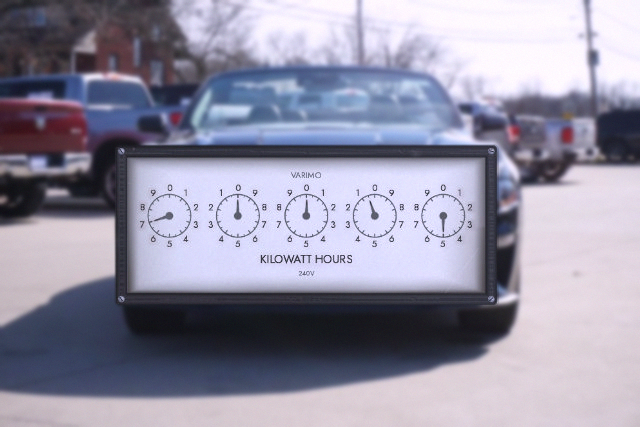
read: 70005 kWh
